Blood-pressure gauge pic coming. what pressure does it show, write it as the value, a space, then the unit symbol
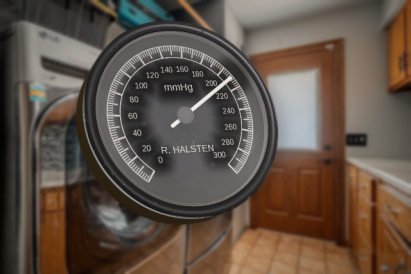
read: 210 mmHg
